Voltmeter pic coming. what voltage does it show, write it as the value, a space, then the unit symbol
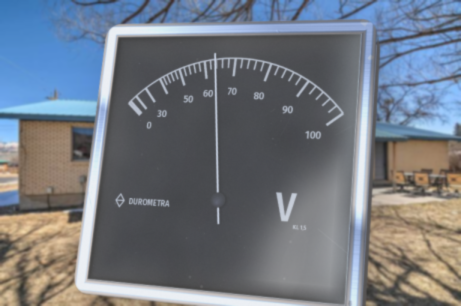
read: 64 V
